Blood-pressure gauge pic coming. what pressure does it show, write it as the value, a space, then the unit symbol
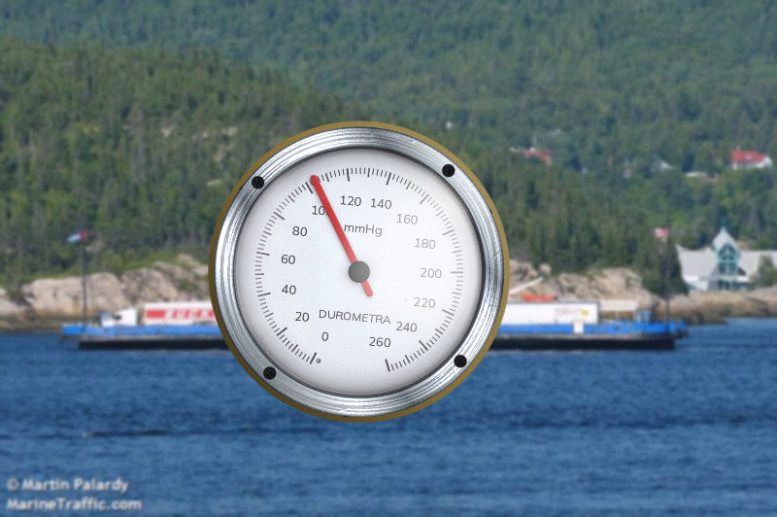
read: 104 mmHg
